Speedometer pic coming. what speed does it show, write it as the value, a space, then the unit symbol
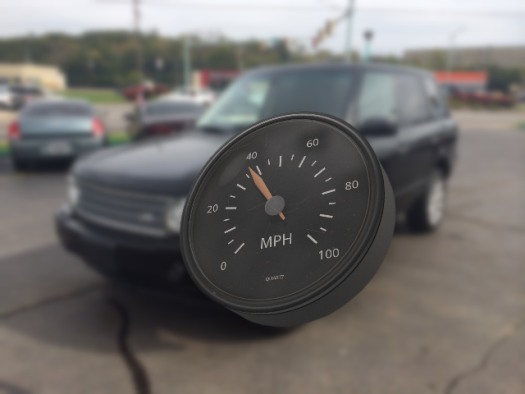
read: 37.5 mph
